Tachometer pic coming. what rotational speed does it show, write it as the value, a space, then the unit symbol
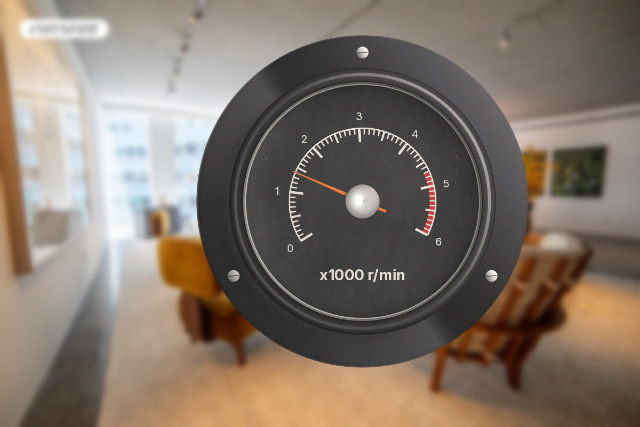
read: 1400 rpm
